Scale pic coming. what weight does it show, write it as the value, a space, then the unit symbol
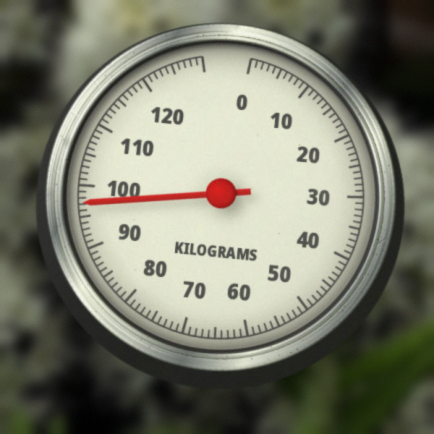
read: 97 kg
